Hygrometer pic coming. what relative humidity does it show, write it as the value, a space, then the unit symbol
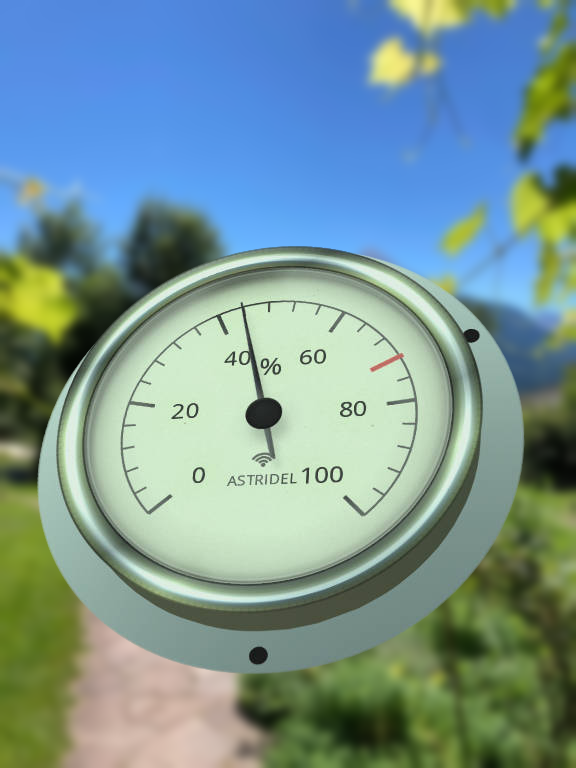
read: 44 %
